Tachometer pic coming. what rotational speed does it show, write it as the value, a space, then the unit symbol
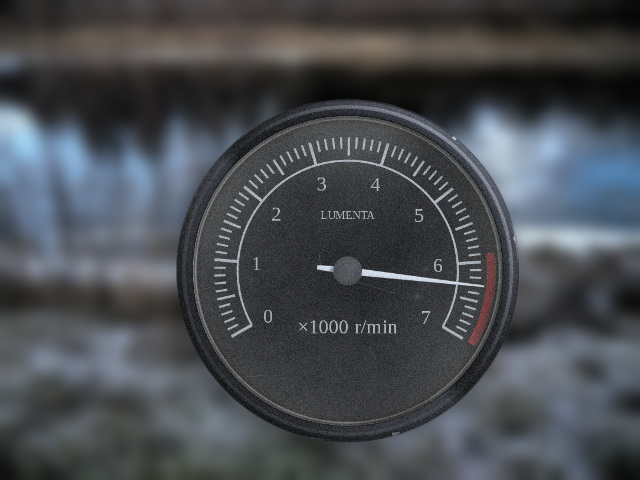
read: 6300 rpm
